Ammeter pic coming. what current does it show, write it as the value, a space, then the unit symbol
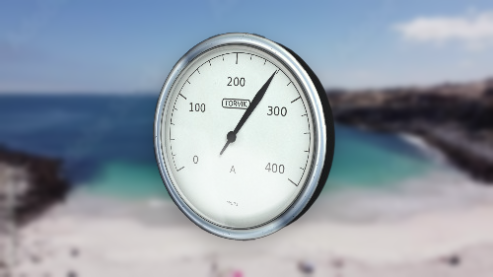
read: 260 A
